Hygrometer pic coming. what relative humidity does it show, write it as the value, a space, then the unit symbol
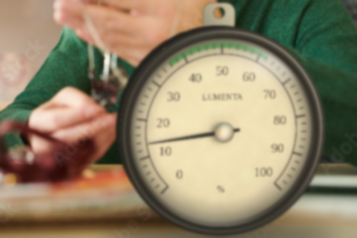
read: 14 %
